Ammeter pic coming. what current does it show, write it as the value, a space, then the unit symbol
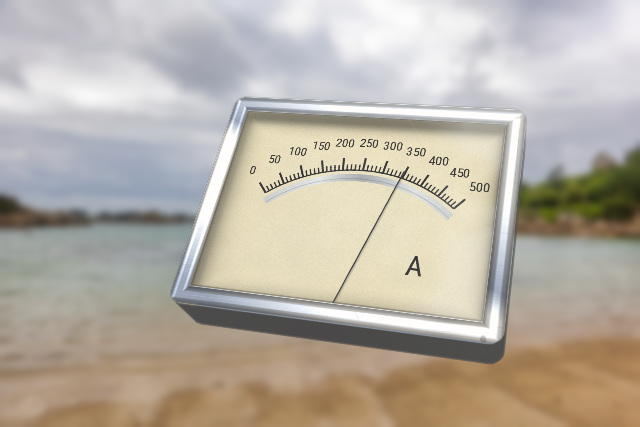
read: 350 A
